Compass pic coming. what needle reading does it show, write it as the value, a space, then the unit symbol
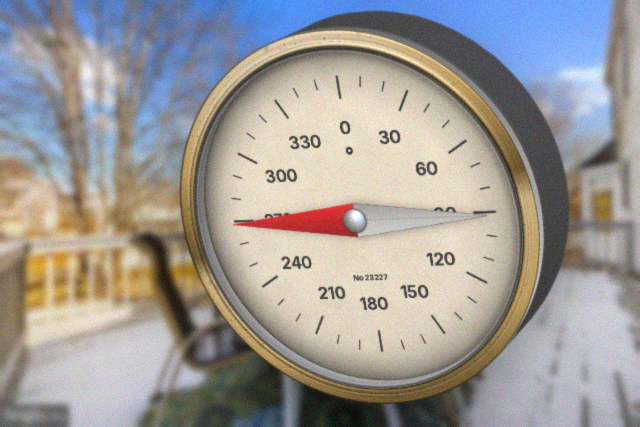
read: 270 °
